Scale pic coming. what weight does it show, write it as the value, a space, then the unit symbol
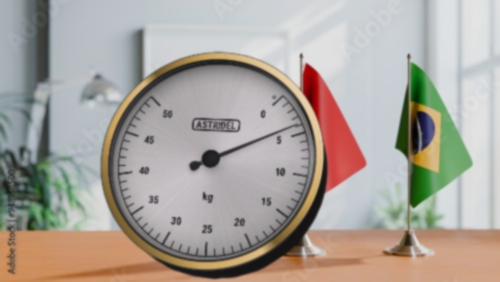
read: 4 kg
